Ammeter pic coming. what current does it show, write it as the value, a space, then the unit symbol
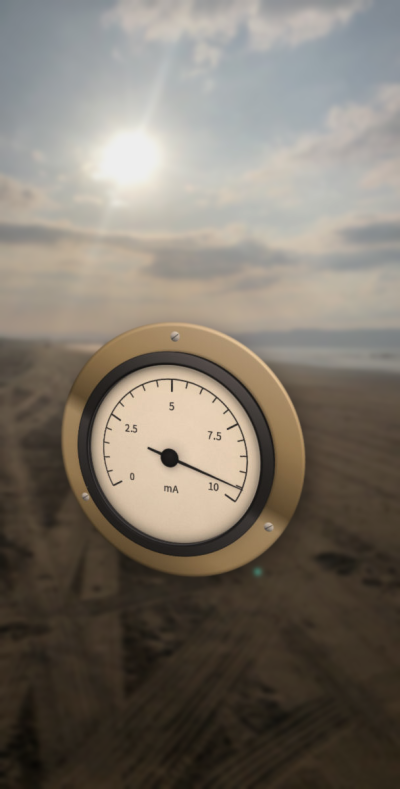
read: 9.5 mA
